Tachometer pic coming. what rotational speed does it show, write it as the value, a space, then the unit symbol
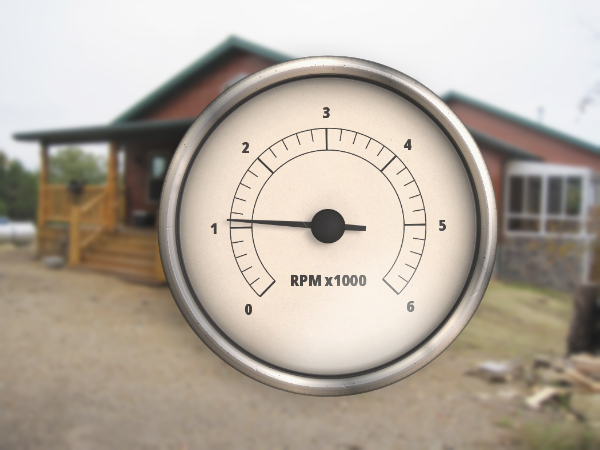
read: 1100 rpm
